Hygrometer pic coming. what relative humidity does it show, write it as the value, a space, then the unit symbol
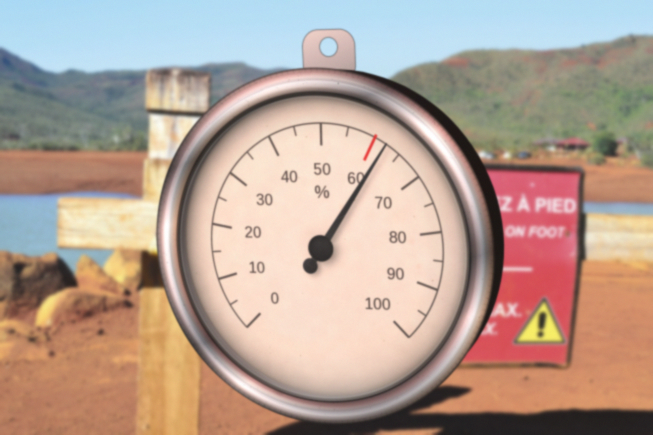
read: 62.5 %
